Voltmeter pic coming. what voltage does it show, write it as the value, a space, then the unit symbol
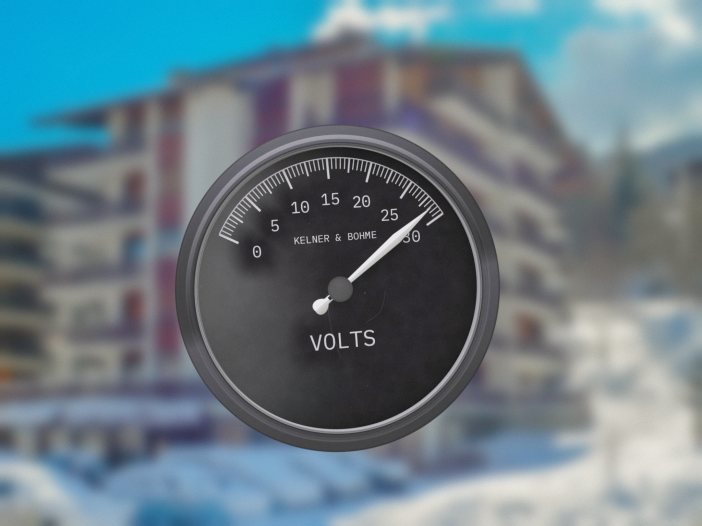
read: 28.5 V
